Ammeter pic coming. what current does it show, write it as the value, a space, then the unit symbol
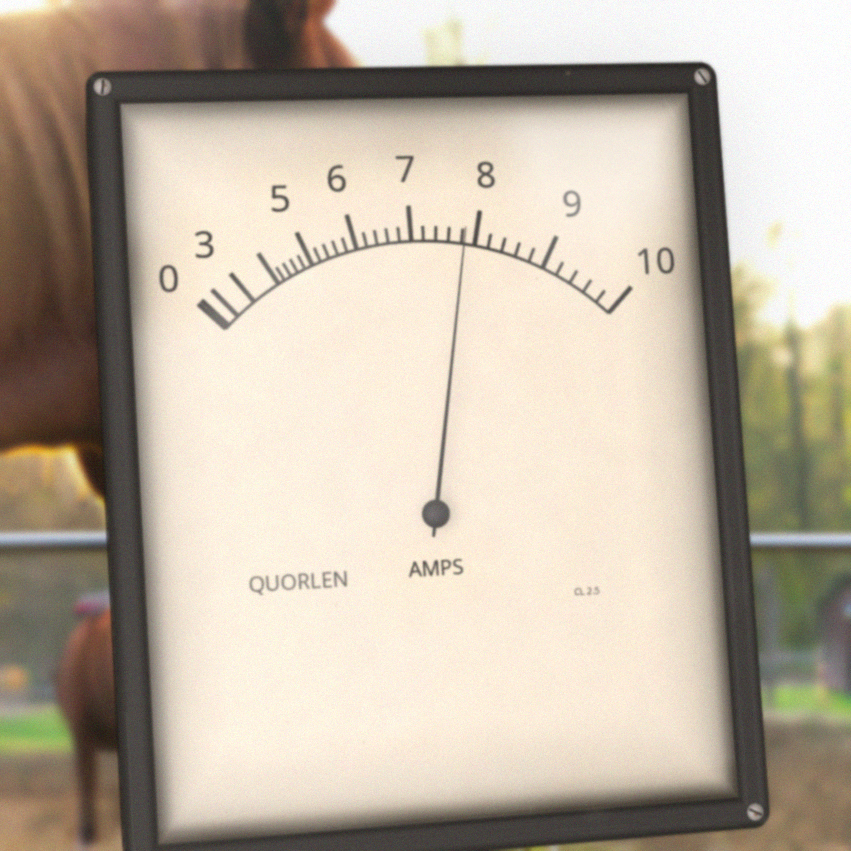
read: 7.8 A
